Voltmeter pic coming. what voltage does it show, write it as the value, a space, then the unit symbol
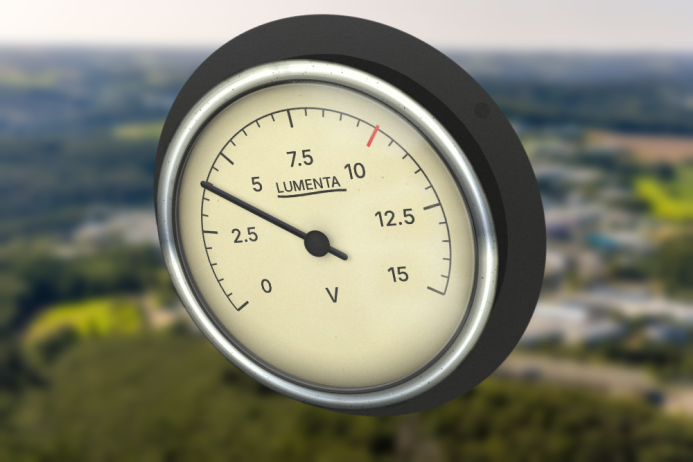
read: 4 V
